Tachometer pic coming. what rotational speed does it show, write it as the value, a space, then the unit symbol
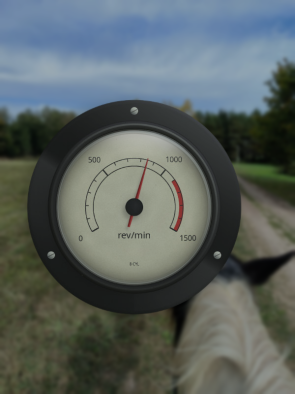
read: 850 rpm
